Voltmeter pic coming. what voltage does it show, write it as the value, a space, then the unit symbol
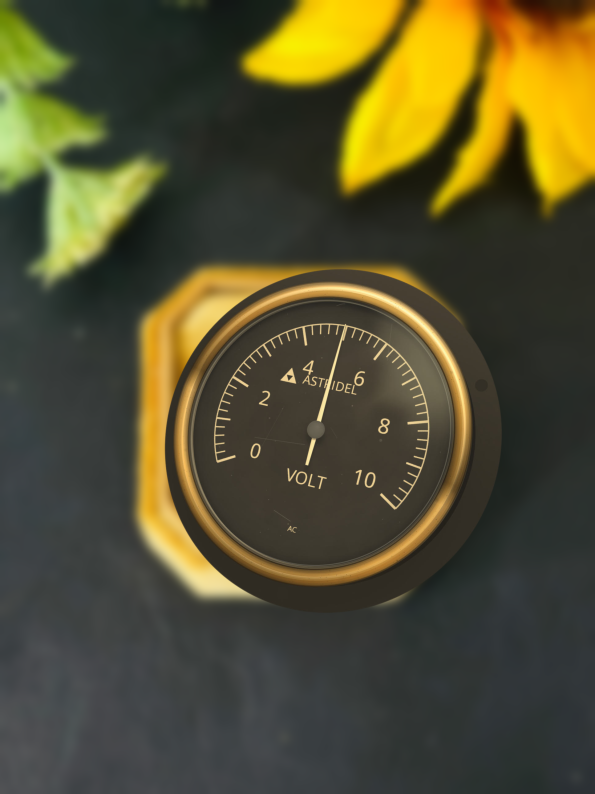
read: 5 V
